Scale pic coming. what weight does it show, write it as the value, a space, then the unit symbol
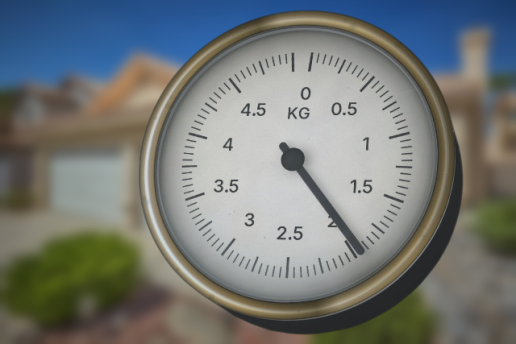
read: 1.95 kg
